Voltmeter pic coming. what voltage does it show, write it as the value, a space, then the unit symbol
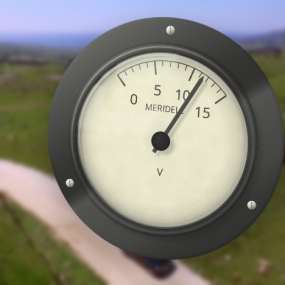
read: 11.5 V
